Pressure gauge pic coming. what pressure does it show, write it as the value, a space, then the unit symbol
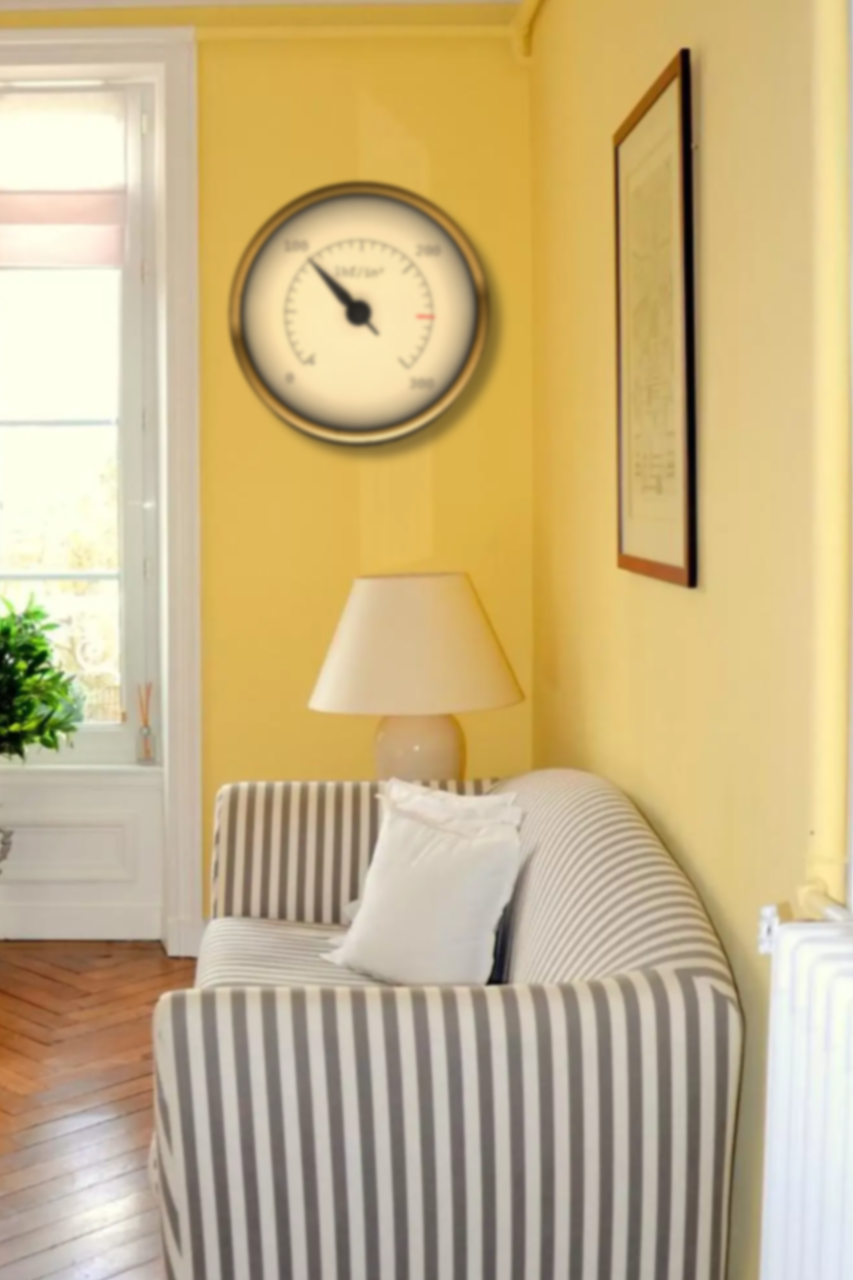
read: 100 psi
